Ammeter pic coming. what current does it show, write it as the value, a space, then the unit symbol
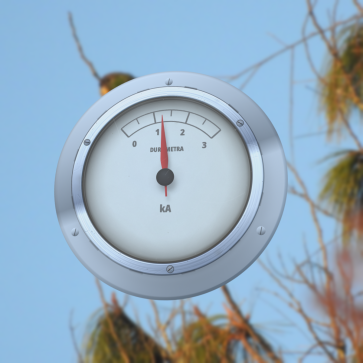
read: 1.25 kA
